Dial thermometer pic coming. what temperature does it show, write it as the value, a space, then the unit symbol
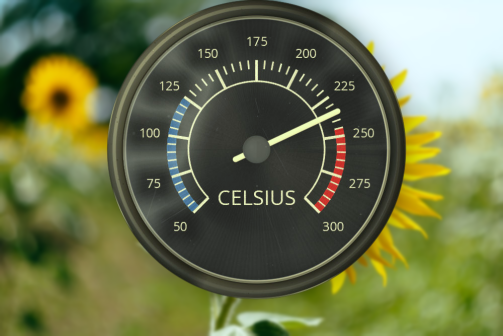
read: 235 °C
